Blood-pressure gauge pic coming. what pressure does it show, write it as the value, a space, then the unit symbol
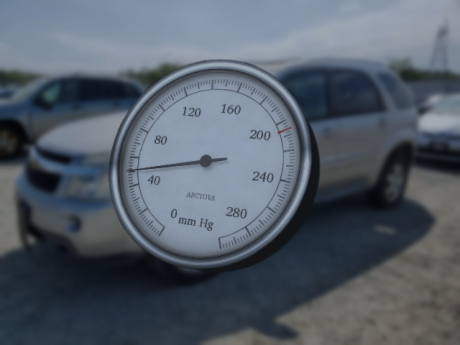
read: 50 mmHg
